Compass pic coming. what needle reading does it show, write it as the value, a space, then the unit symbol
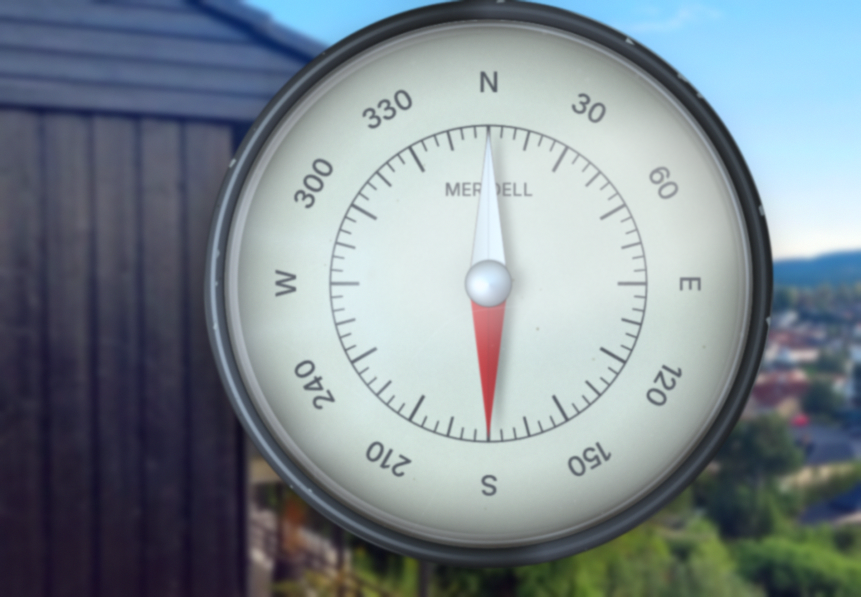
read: 180 °
